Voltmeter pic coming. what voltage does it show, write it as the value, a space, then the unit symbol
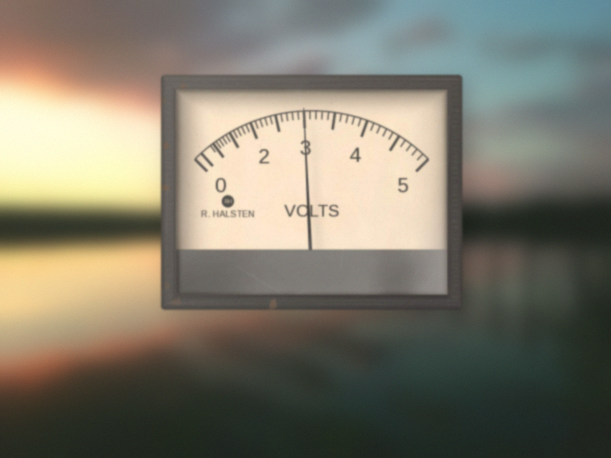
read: 3 V
